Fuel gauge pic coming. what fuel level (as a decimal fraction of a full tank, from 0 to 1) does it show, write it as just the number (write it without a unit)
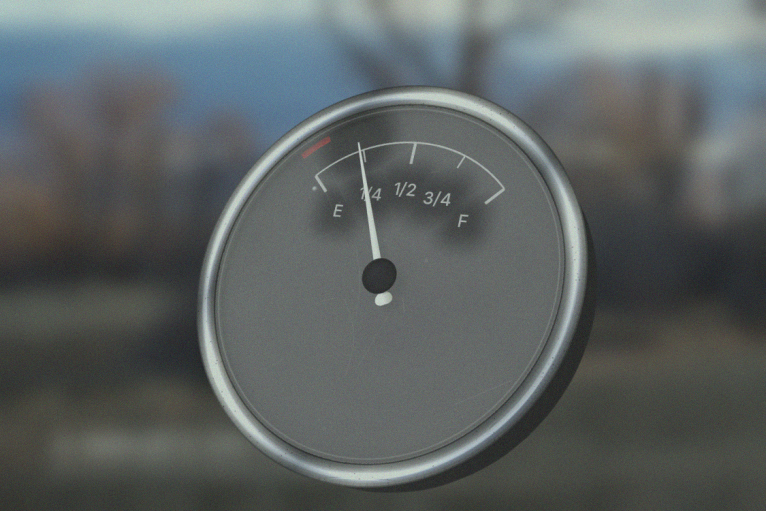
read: 0.25
